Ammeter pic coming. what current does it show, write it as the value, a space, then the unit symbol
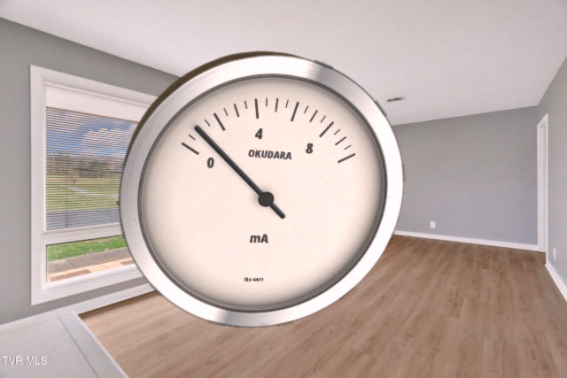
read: 1 mA
